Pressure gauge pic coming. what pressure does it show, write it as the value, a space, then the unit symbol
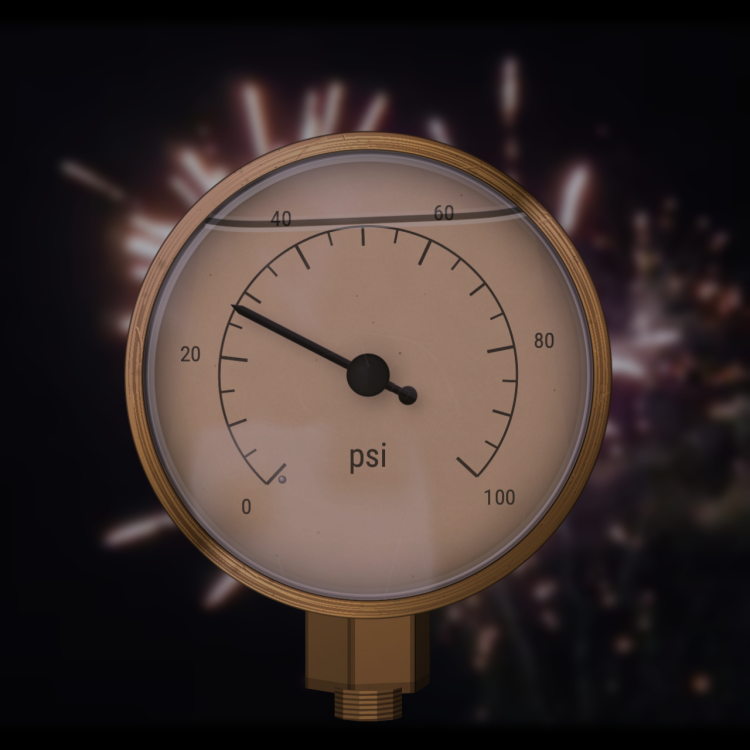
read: 27.5 psi
